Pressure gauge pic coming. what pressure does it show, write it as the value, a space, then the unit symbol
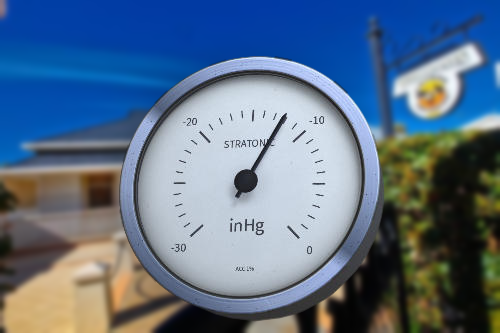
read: -12 inHg
